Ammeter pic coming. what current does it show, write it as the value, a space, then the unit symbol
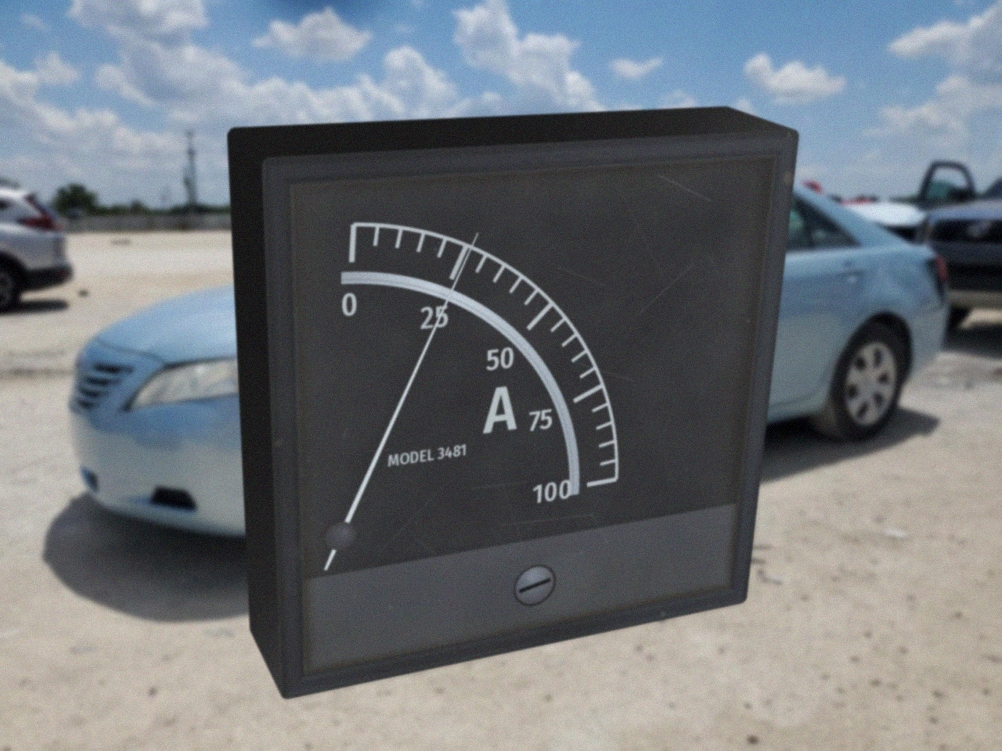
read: 25 A
